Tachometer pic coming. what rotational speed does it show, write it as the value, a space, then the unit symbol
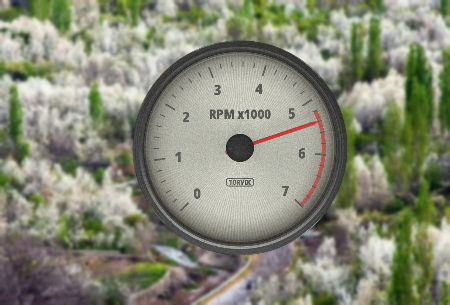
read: 5400 rpm
